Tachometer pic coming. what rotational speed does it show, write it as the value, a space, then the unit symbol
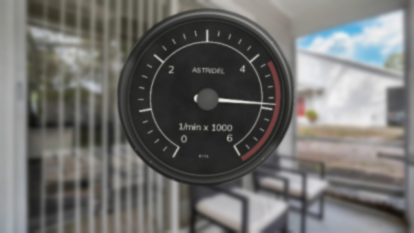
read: 4900 rpm
